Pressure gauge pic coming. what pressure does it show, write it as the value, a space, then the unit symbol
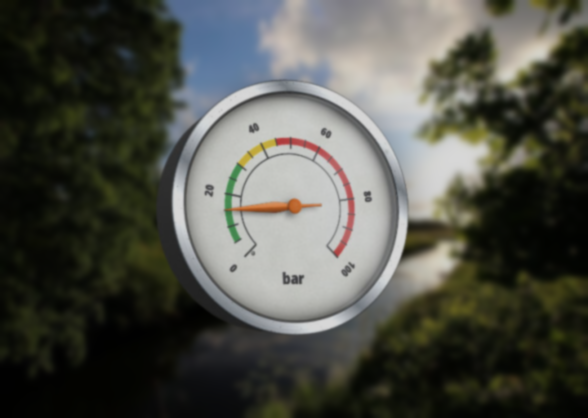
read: 15 bar
